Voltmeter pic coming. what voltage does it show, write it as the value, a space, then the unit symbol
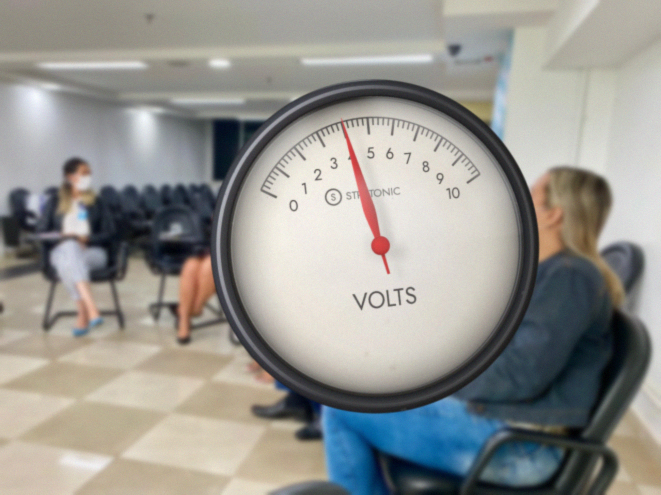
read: 4 V
